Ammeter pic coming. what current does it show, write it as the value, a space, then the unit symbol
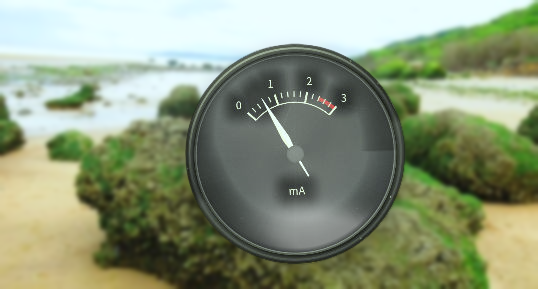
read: 0.6 mA
